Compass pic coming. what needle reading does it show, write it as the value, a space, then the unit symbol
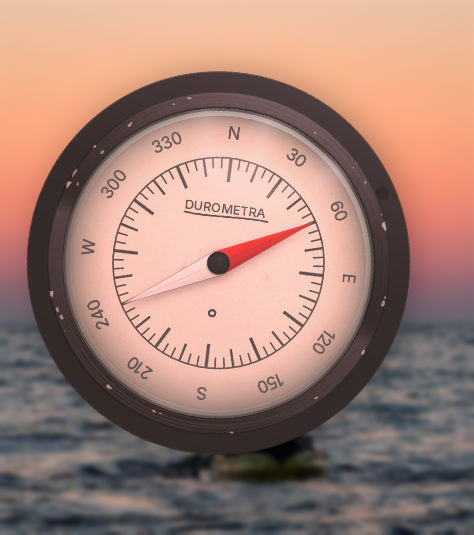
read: 60 °
